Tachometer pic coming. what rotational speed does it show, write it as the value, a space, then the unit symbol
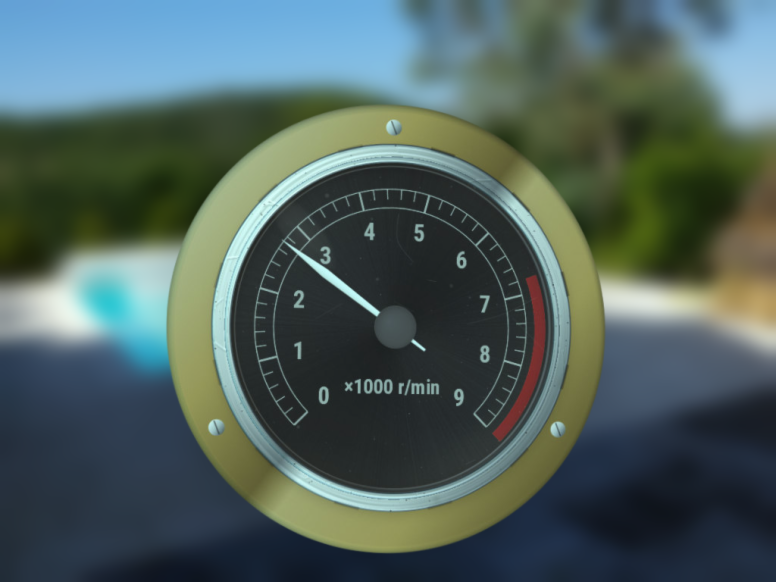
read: 2700 rpm
